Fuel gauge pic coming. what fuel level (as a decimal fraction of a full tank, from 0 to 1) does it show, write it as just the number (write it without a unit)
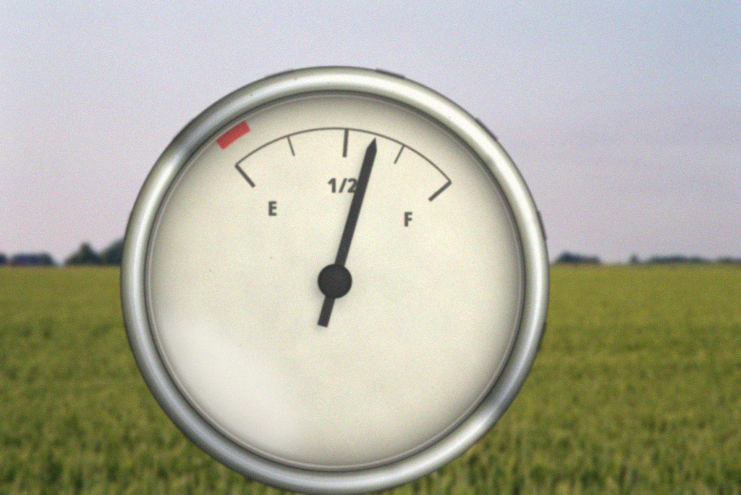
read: 0.625
